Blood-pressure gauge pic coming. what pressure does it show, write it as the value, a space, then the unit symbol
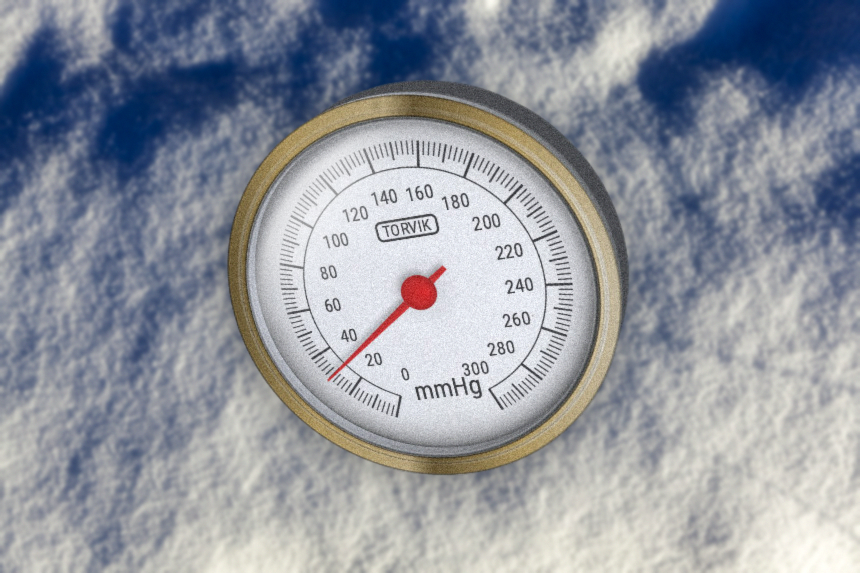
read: 30 mmHg
